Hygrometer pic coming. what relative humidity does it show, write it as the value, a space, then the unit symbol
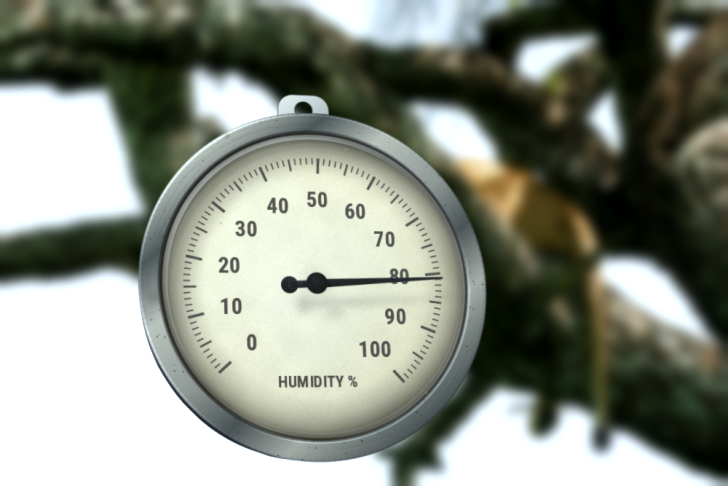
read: 81 %
